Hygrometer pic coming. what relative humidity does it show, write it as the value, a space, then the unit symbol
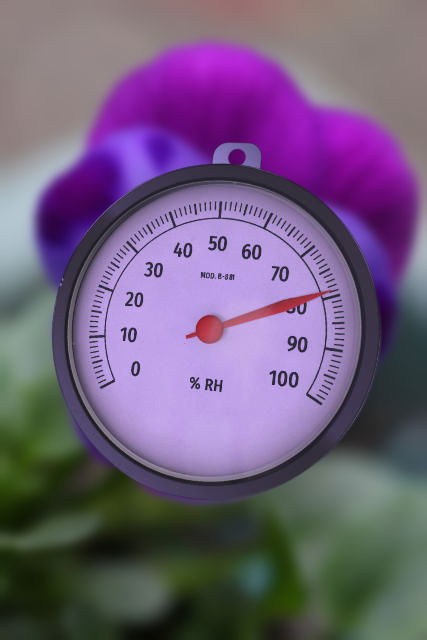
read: 79 %
